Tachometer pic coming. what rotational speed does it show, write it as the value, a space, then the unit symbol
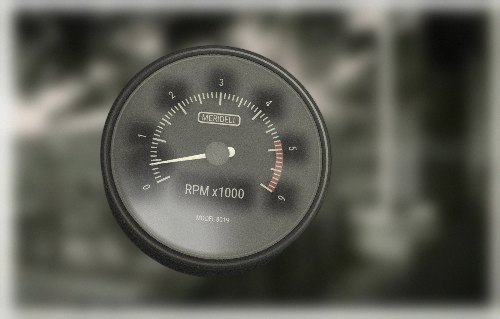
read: 400 rpm
